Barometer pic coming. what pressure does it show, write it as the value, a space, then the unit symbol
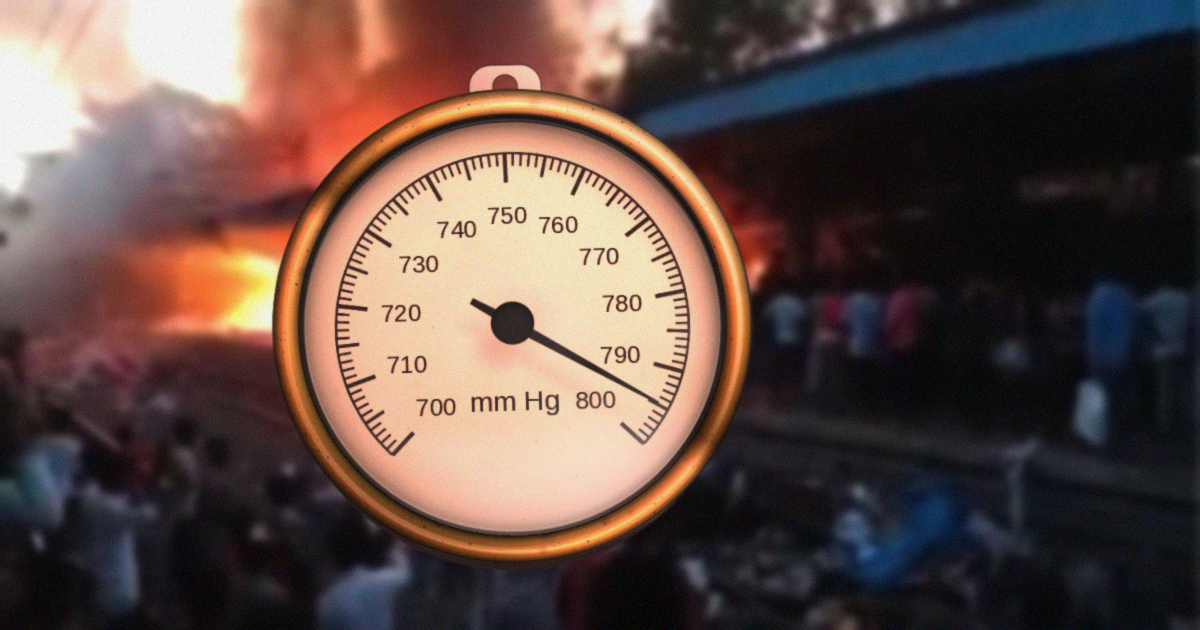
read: 795 mmHg
